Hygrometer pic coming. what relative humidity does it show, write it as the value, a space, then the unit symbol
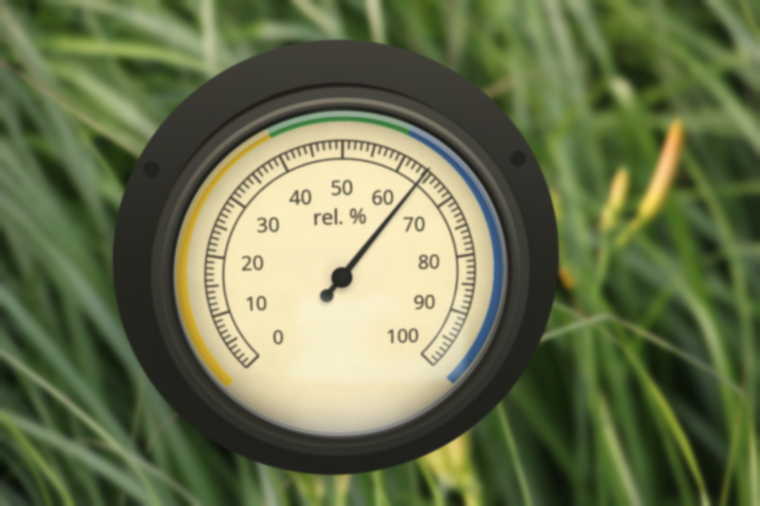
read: 64 %
